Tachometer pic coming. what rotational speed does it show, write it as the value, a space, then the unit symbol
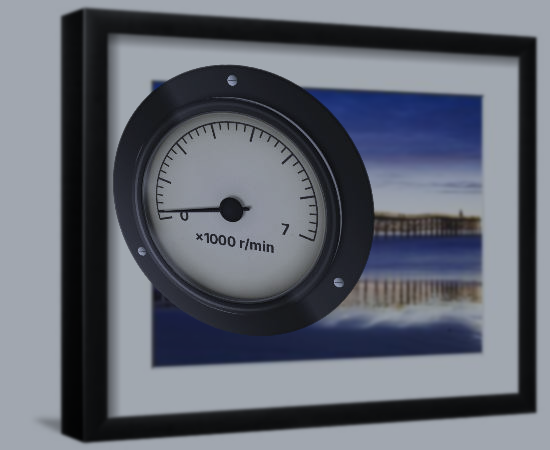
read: 200 rpm
